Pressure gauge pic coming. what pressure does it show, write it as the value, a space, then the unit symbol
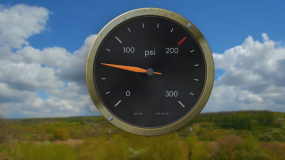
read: 60 psi
